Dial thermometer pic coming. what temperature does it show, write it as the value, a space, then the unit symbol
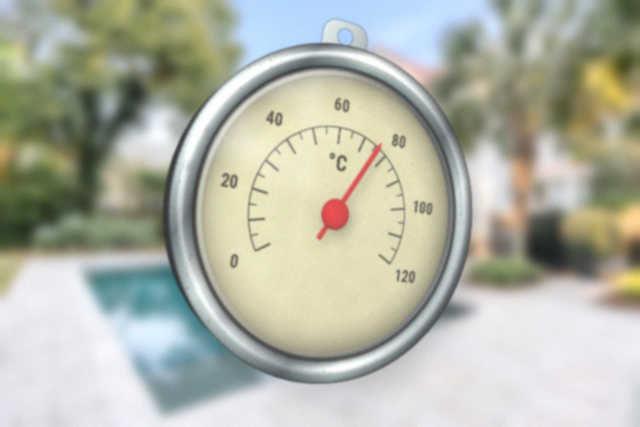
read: 75 °C
